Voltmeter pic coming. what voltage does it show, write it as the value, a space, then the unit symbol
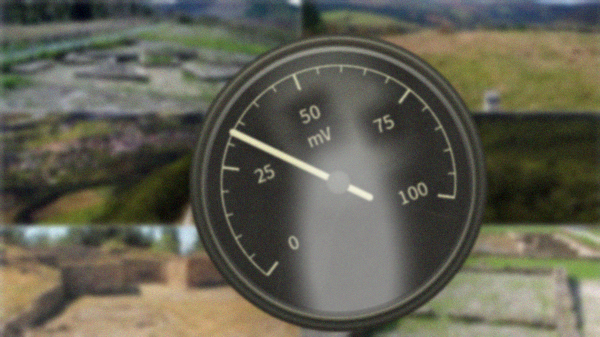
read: 32.5 mV
